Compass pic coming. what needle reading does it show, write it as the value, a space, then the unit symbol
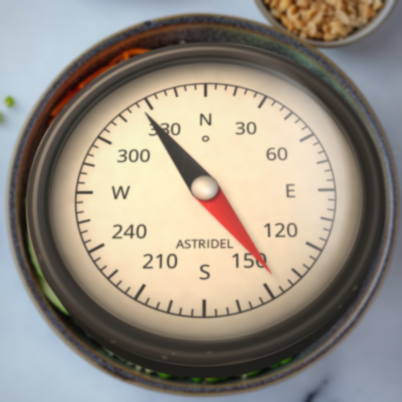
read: 145 °
